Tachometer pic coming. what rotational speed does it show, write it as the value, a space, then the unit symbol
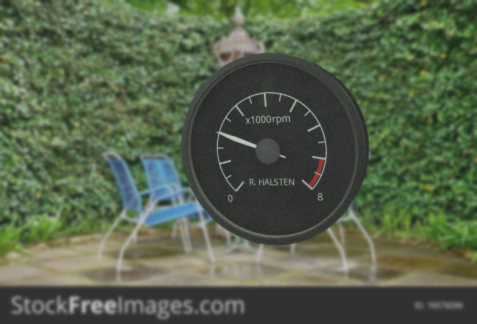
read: 2000 rpm
